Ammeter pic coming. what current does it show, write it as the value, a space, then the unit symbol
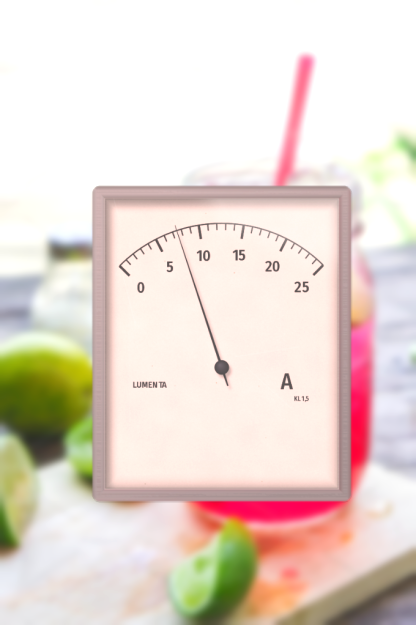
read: 7.5 A
